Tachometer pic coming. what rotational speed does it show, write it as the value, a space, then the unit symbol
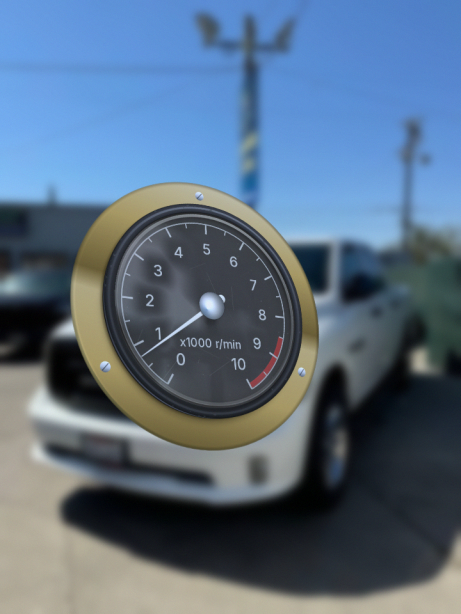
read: 750 rpm
